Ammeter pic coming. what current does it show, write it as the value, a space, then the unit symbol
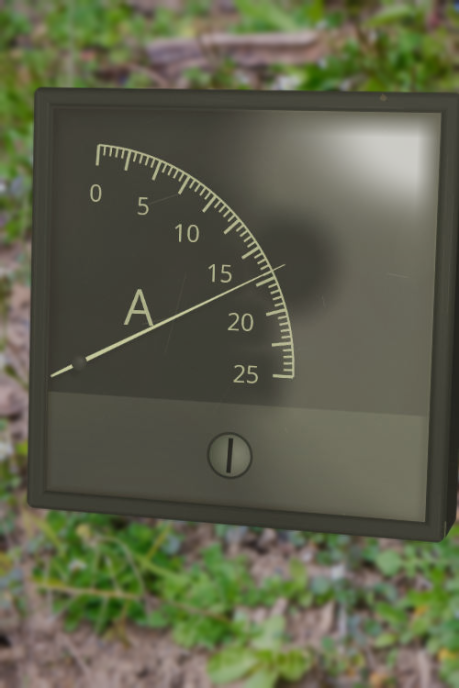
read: 17 A
